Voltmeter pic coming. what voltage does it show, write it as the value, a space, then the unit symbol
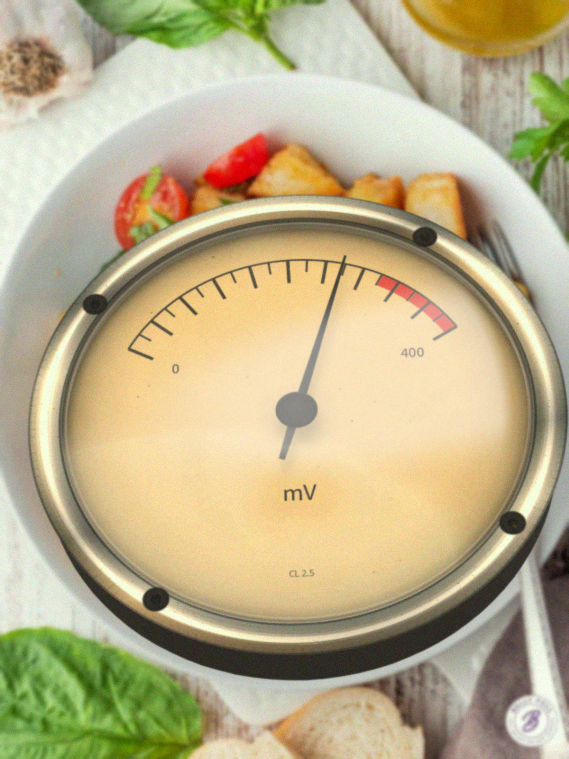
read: 260 mV
